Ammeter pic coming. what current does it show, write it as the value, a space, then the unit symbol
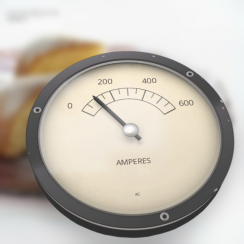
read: 100 A
